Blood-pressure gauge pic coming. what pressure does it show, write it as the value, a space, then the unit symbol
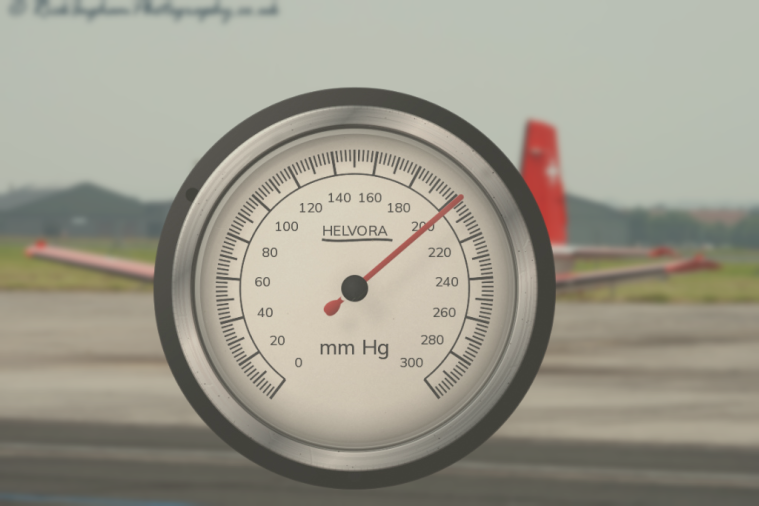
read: 202 mmHg
